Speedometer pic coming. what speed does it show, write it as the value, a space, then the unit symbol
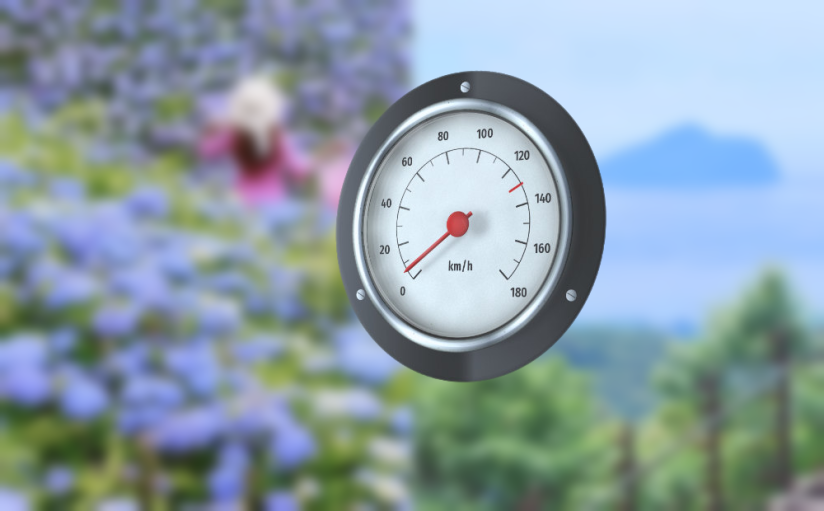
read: 5 km/h
